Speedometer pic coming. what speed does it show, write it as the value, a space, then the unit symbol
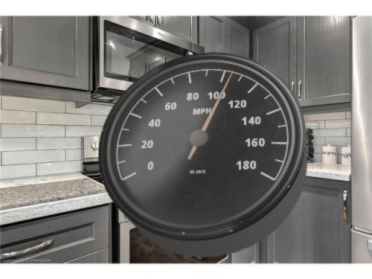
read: 105 mph
